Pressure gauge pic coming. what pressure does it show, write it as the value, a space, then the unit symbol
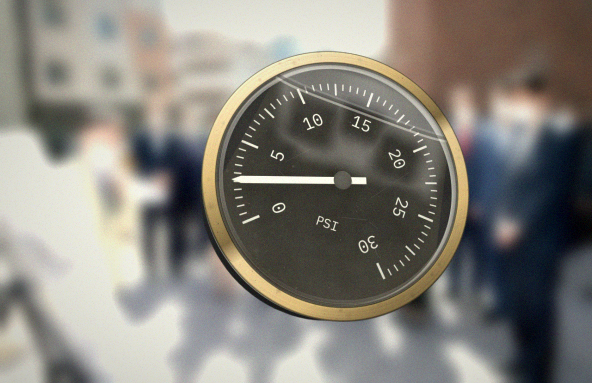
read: 2.5 psi
